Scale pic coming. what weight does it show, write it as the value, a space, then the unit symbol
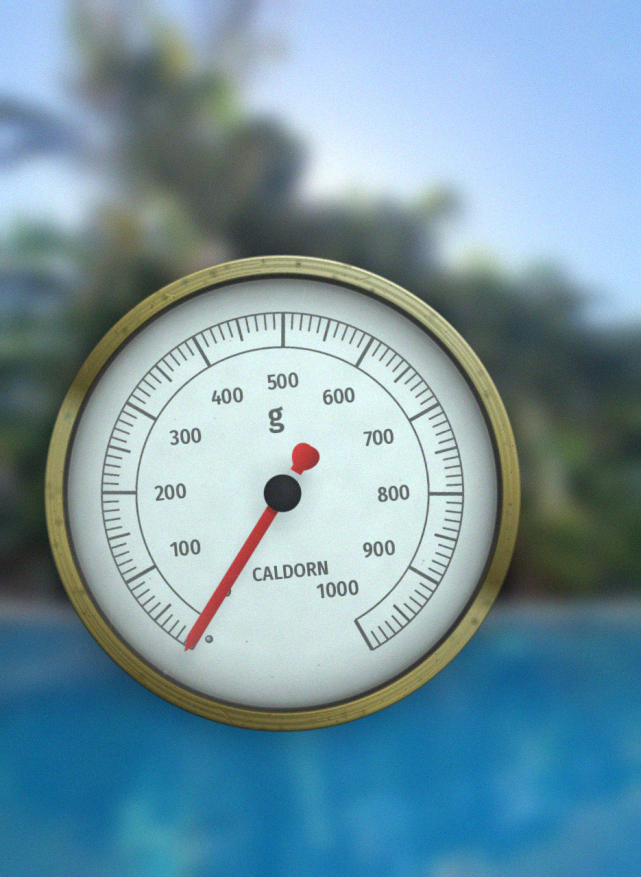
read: 5 g
